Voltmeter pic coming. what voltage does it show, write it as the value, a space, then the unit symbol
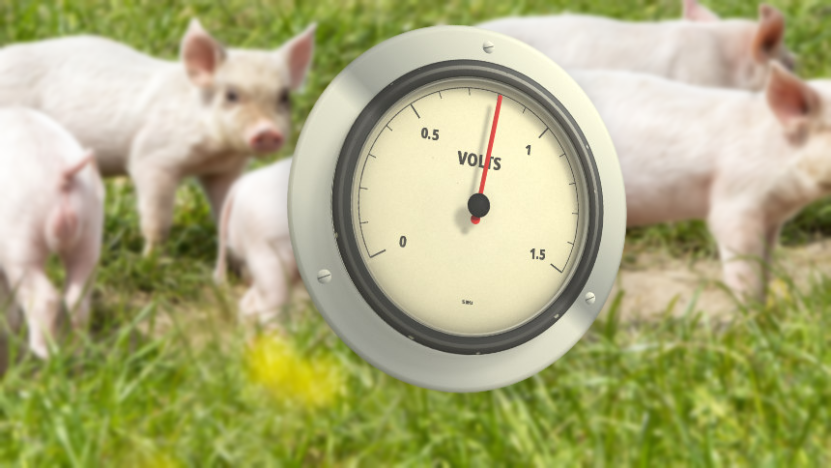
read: 0.8 V
